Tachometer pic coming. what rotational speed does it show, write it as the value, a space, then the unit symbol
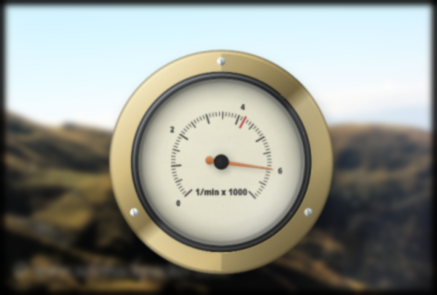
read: 6000 rpm
